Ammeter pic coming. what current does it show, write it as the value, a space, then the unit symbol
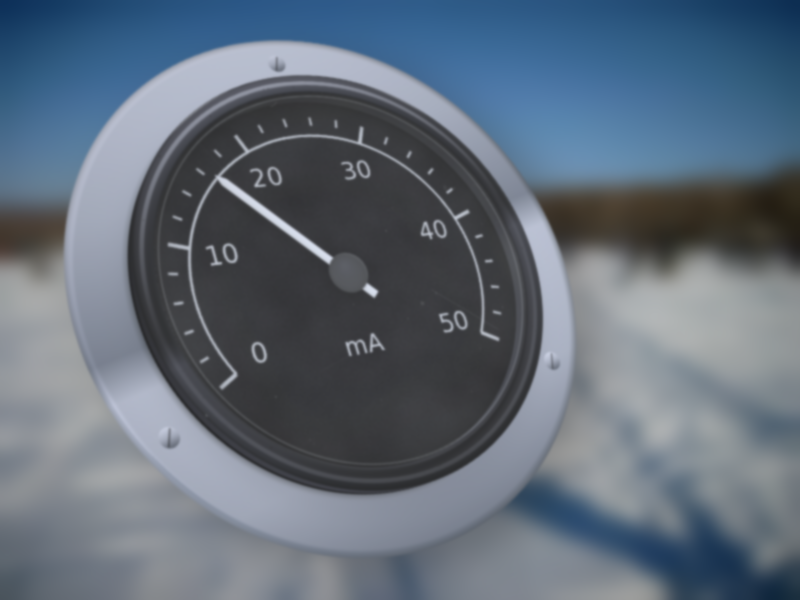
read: 16 mA
